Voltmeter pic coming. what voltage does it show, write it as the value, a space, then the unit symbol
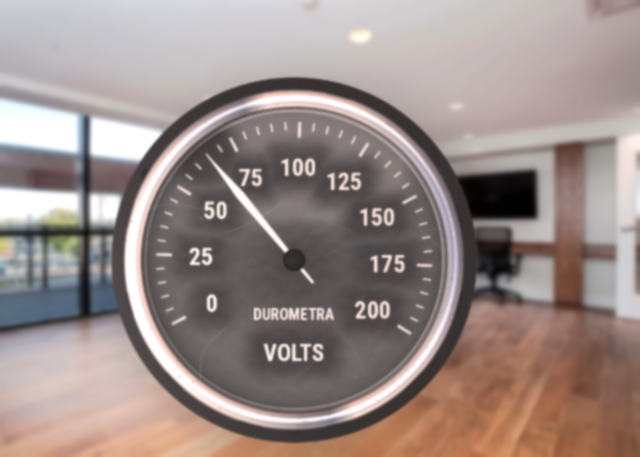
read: 65 V
